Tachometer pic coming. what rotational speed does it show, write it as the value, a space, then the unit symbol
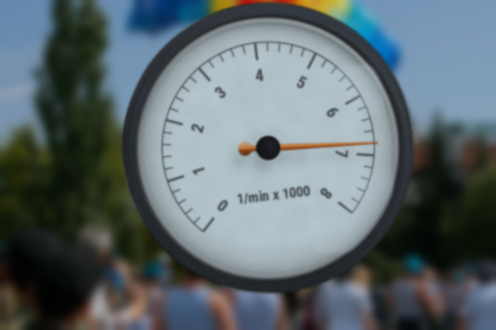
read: 6800 rpm
